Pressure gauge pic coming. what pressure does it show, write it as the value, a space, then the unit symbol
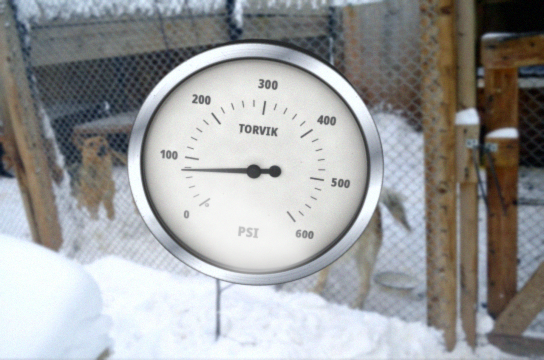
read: 80 psi
